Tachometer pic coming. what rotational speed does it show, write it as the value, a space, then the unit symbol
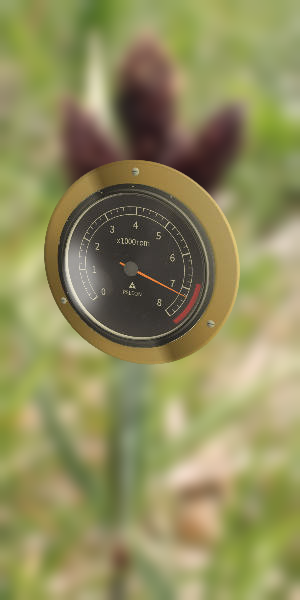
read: 7200 rpm
